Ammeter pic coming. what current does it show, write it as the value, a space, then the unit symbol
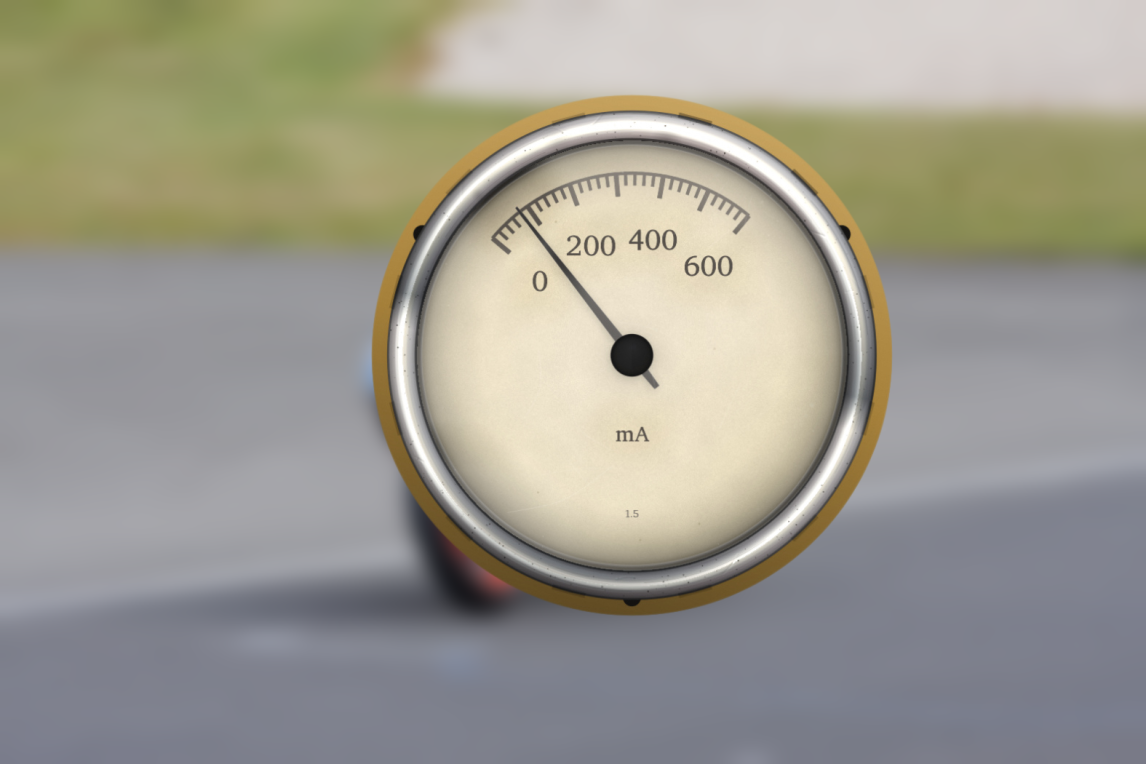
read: 80 mA
